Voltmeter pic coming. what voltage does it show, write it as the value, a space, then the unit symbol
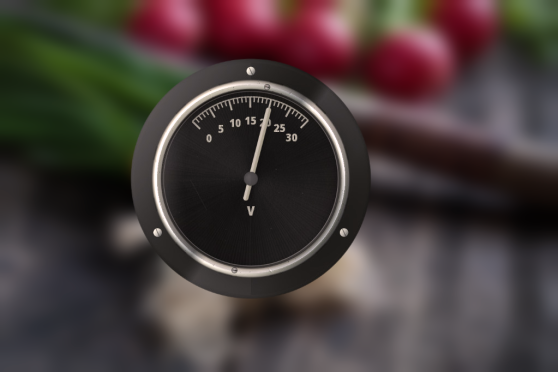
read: 20 V
